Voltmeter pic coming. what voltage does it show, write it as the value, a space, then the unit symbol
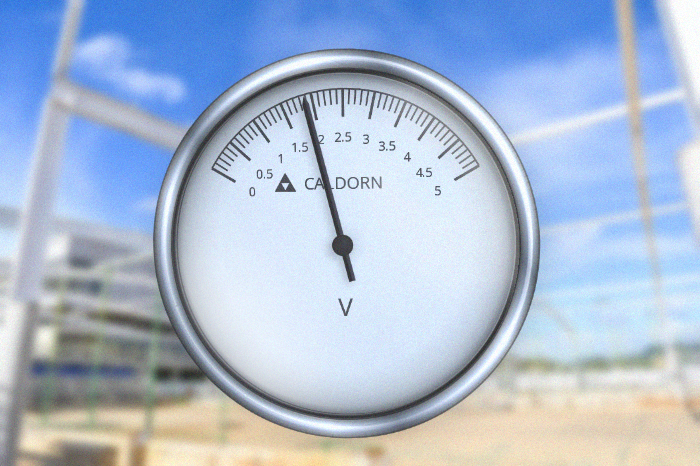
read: 1.9 V
